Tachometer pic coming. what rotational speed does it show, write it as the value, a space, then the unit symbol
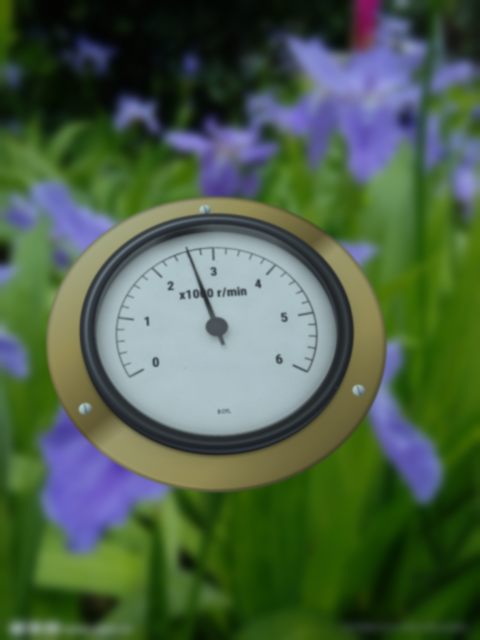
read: 2600 rpm
